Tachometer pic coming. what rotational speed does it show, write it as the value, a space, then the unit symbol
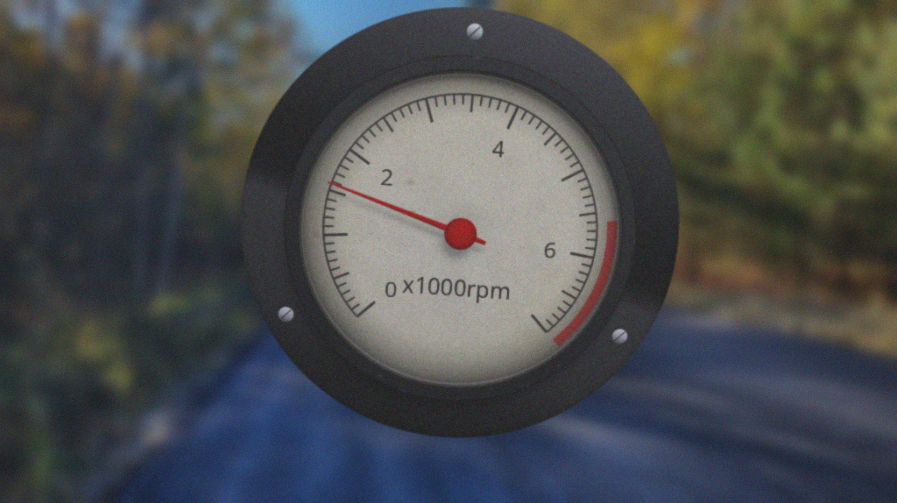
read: 1600 rpm
